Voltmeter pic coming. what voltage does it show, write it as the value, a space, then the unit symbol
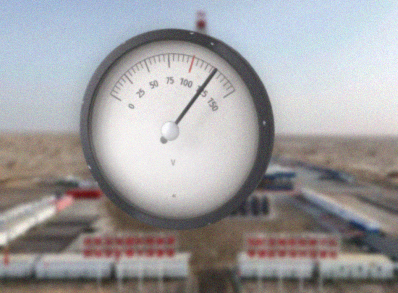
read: 125 V
